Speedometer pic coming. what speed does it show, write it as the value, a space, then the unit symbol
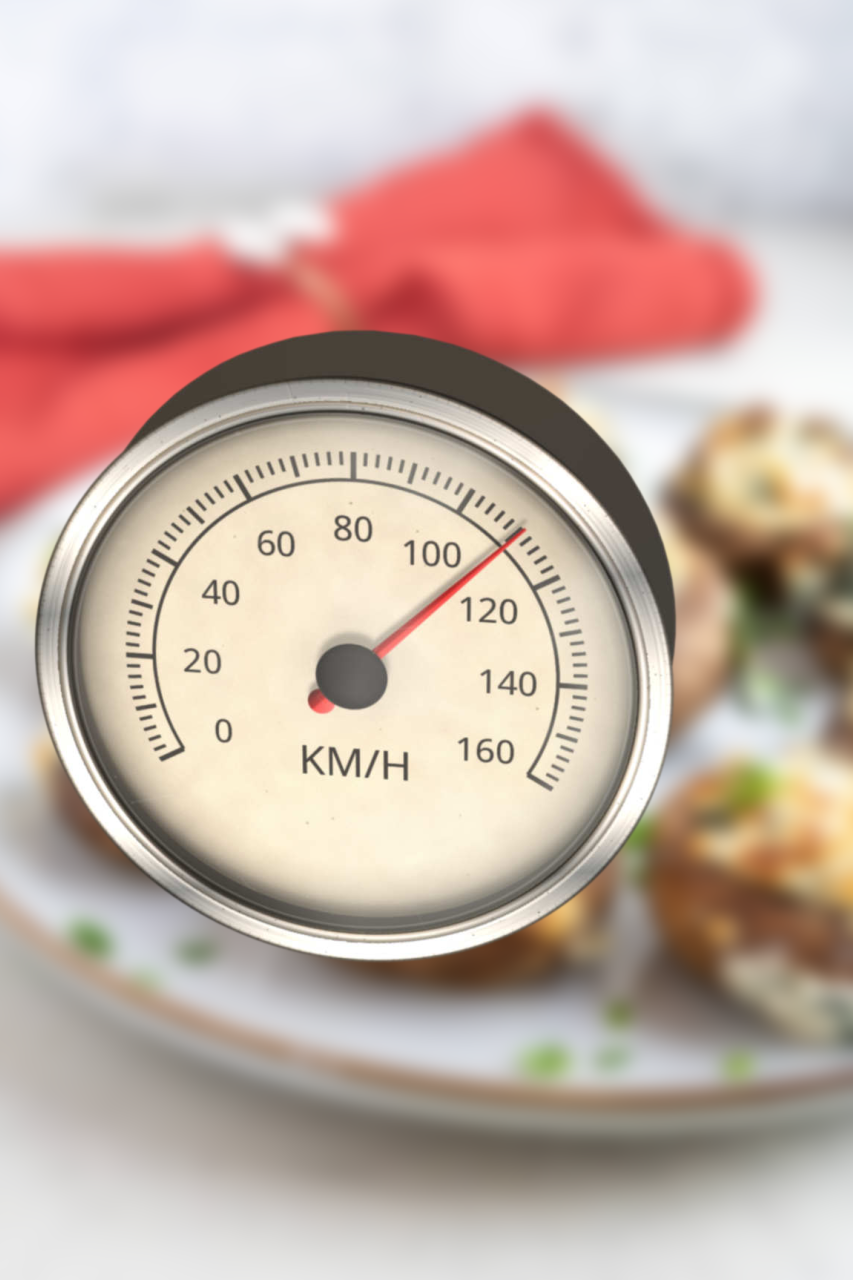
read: 110 km/h
